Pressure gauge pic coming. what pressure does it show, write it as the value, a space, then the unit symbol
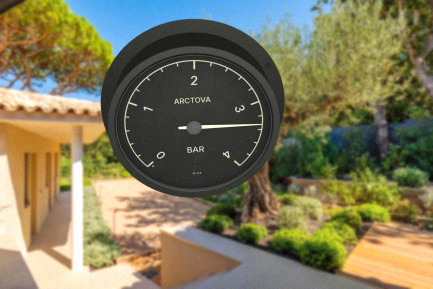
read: 3.3 bar
